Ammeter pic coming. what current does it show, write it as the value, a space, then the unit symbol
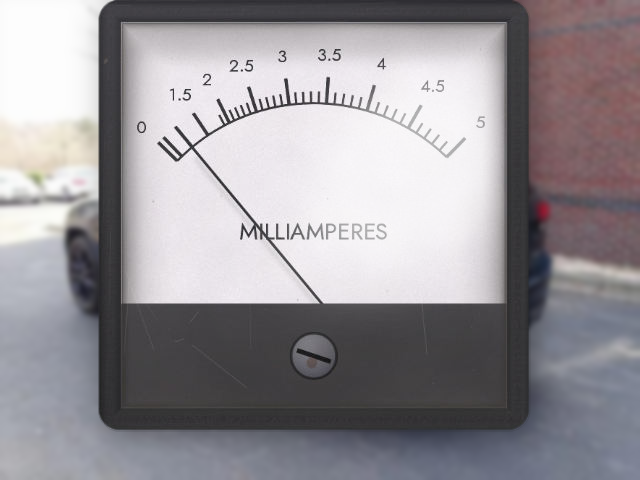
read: 1 mA
